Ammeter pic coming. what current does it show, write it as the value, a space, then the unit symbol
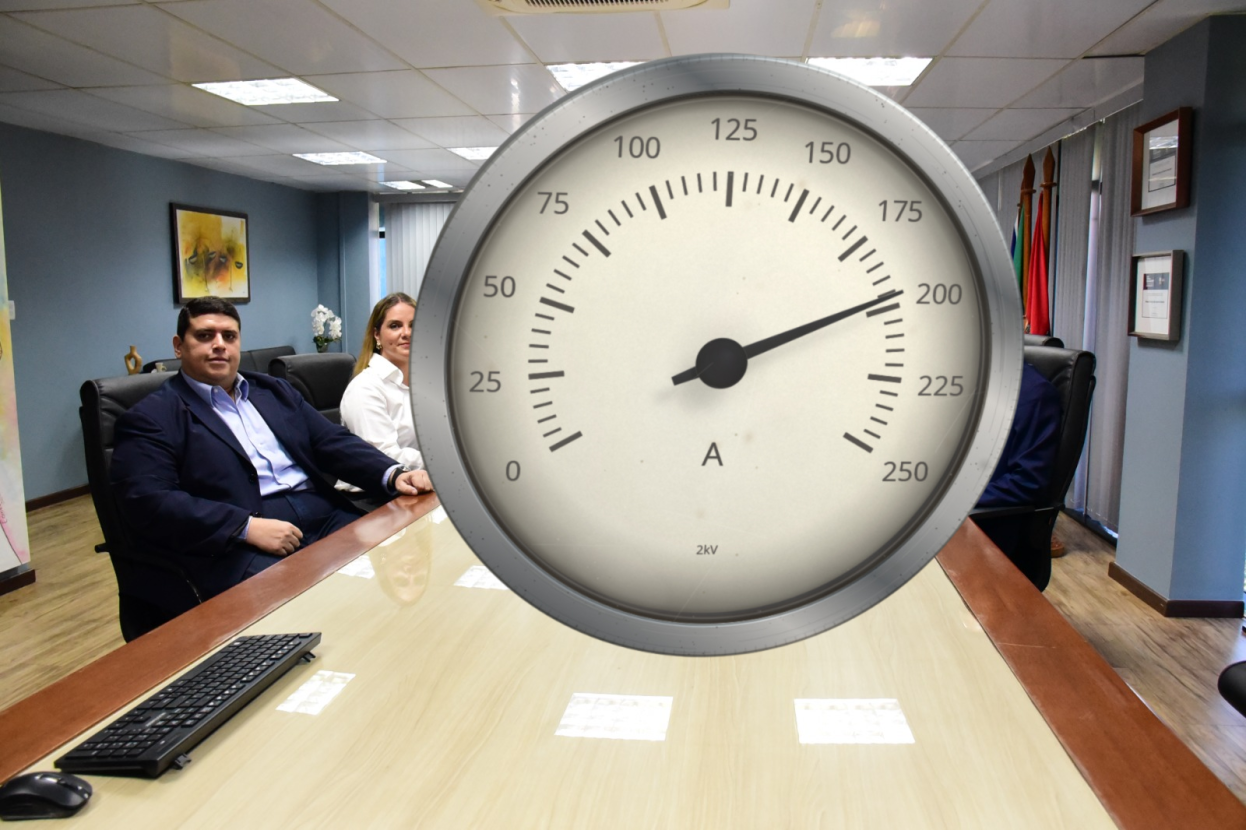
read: 195 A
